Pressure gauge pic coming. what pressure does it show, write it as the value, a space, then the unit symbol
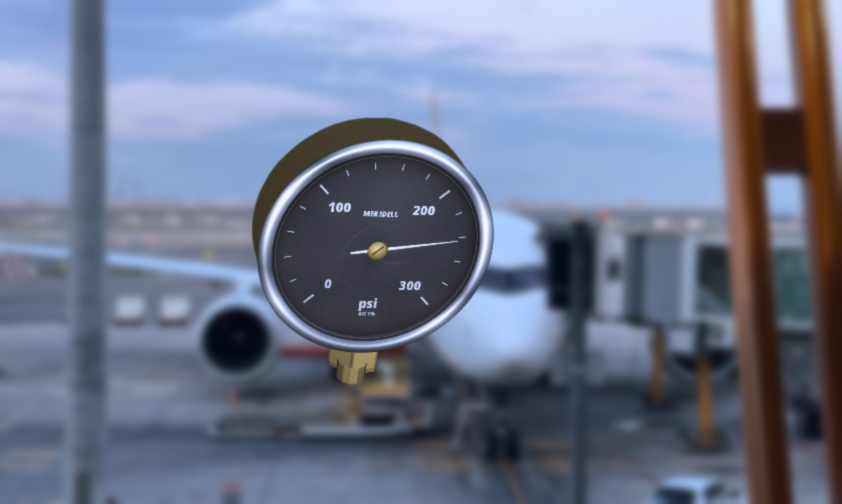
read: 240 psi
